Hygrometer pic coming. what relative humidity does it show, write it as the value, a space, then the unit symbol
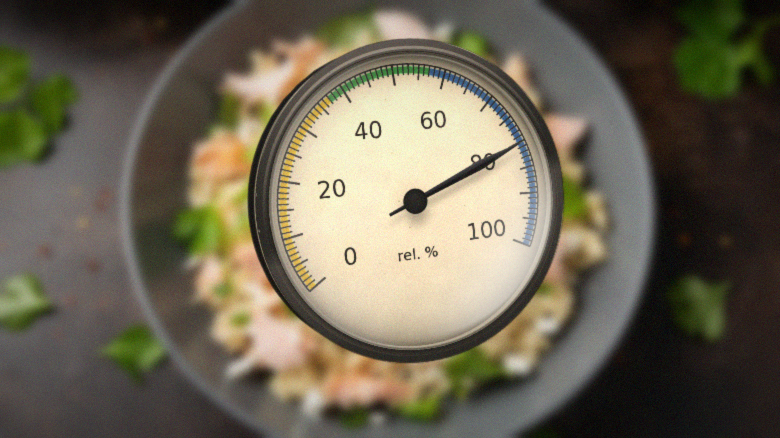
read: 80 %
